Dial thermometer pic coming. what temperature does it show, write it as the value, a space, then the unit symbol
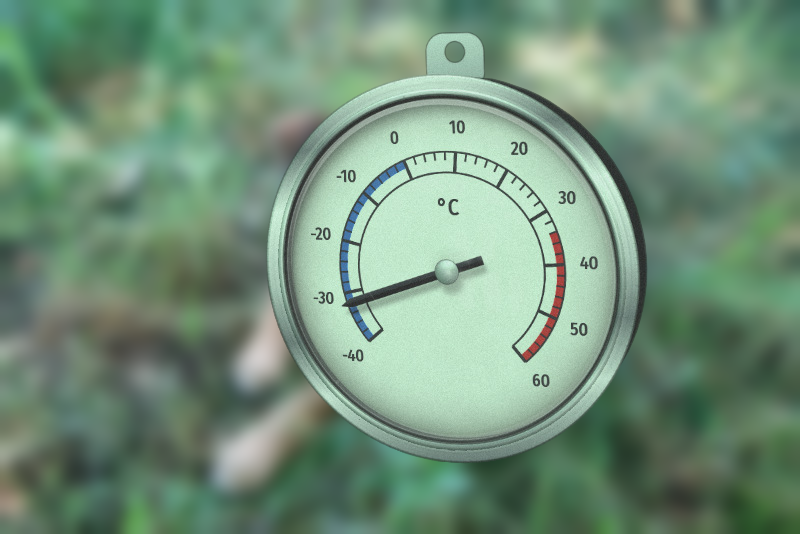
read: -32 °C
